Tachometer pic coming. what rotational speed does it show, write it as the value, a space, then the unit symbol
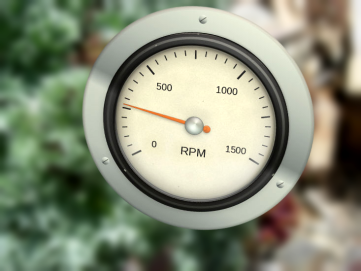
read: 275 rpm
